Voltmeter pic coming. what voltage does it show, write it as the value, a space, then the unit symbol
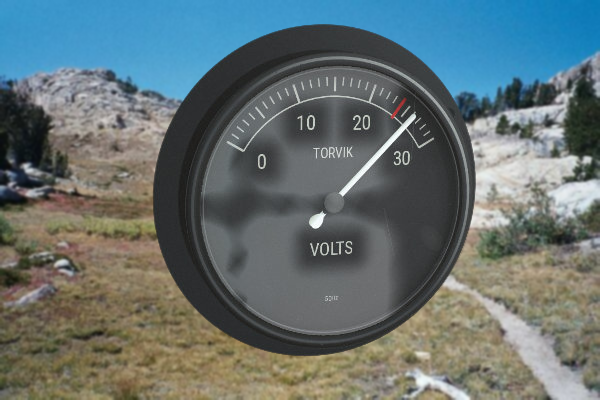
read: 26 V
